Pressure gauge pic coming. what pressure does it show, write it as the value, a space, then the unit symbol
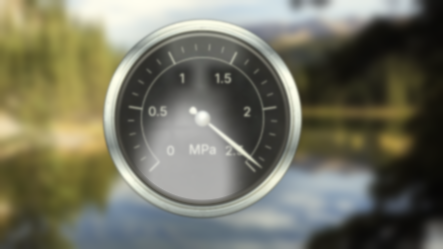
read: 2.45 MPa
